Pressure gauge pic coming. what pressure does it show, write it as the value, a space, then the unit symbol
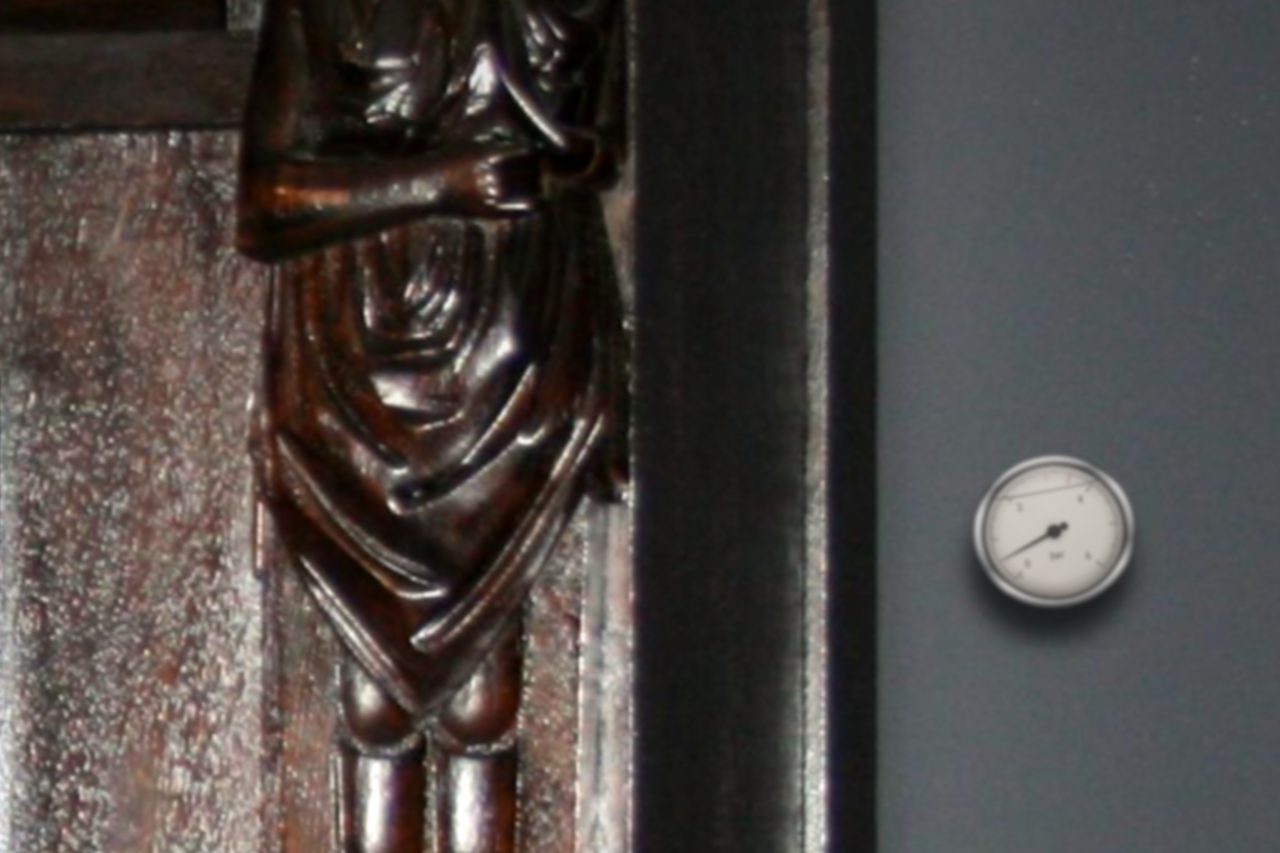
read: 0.5 bar
